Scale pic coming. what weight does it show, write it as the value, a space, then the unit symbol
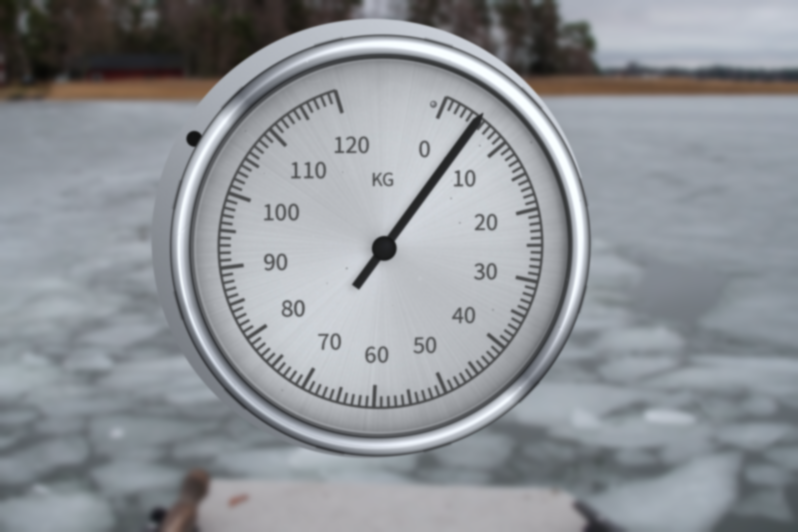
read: 5 kg
